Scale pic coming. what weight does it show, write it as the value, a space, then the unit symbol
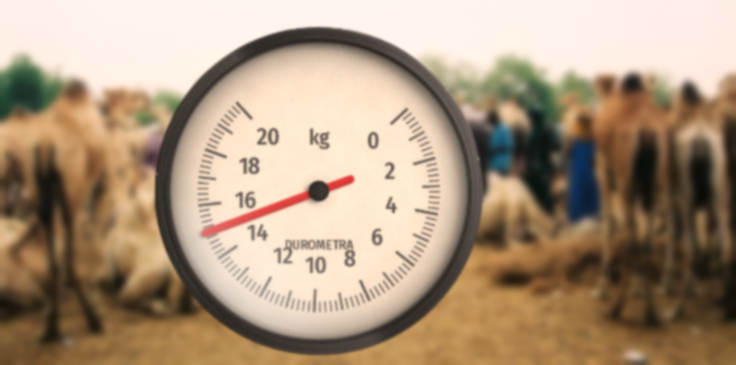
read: 15 kg
